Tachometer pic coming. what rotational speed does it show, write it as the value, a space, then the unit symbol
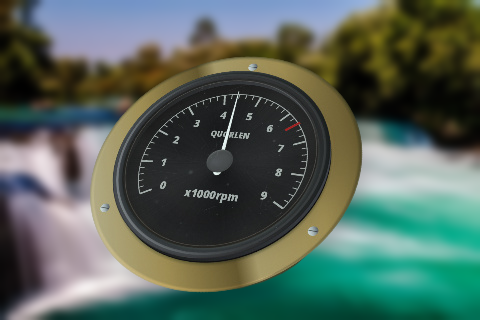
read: 4400 rpm
